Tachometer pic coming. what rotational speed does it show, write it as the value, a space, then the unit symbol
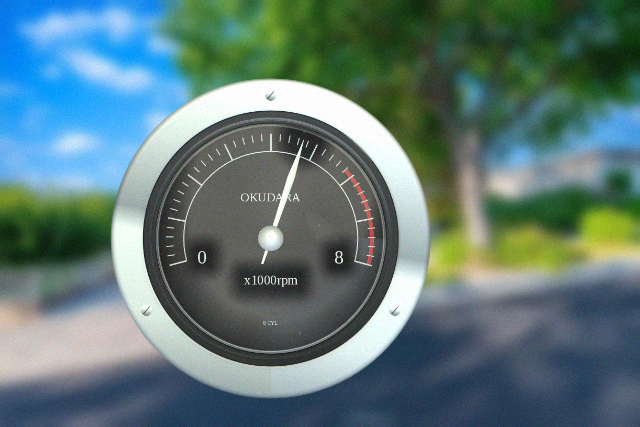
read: 4700 rpm
